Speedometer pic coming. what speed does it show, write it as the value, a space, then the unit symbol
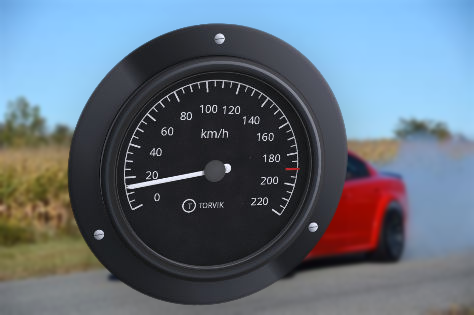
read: 15 km/h
